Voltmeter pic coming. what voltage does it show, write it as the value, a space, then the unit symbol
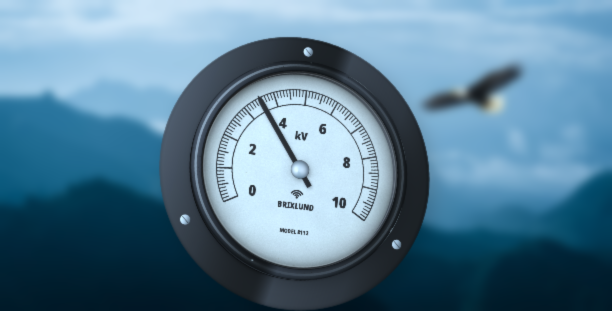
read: 3.5 kV
